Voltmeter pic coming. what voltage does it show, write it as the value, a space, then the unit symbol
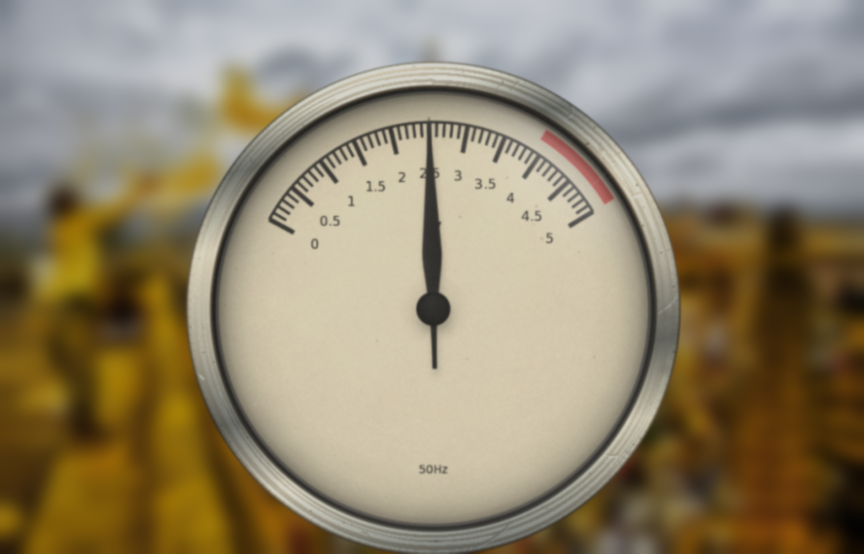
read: 2.5 V
